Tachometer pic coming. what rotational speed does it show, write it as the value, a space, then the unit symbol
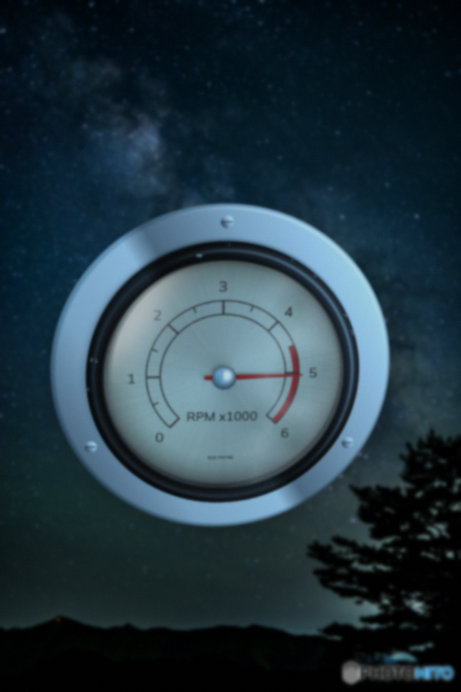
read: 5000 rpm
